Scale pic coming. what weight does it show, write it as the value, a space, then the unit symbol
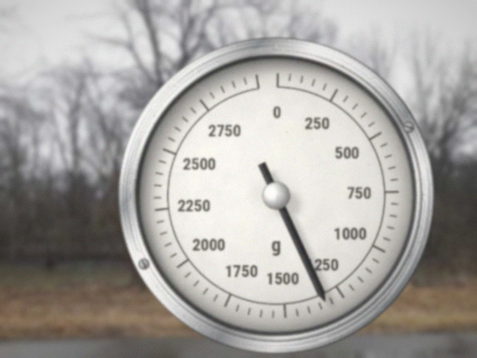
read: 1325 g
